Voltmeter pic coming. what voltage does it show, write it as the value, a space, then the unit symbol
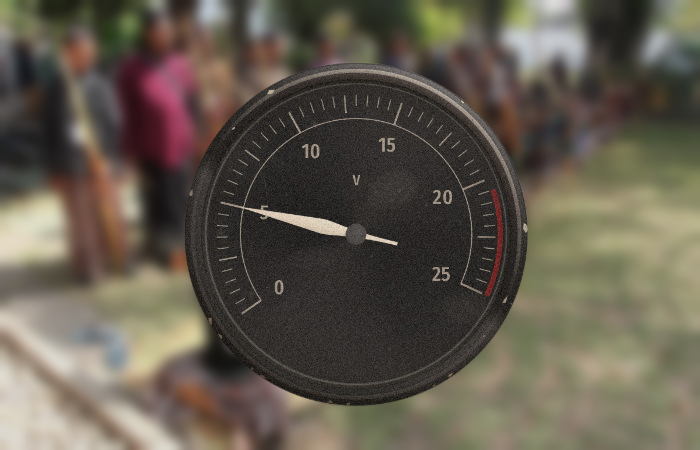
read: 5 V
